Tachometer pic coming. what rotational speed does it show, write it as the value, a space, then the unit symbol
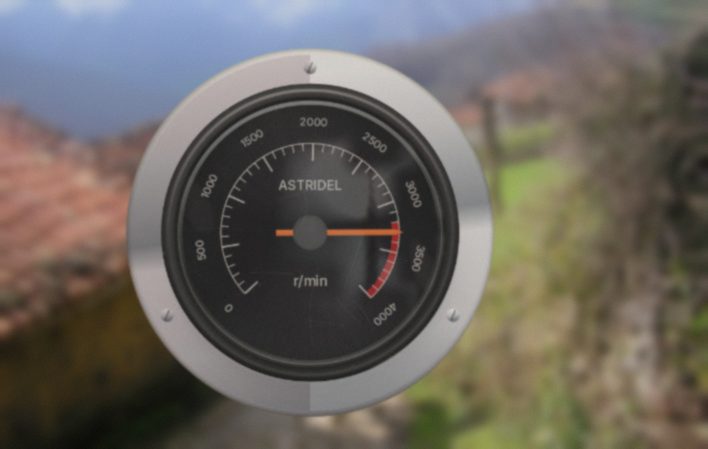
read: 3300 rpm
